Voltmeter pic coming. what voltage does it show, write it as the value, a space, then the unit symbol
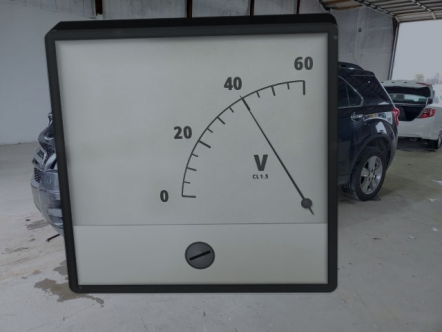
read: 40 V
